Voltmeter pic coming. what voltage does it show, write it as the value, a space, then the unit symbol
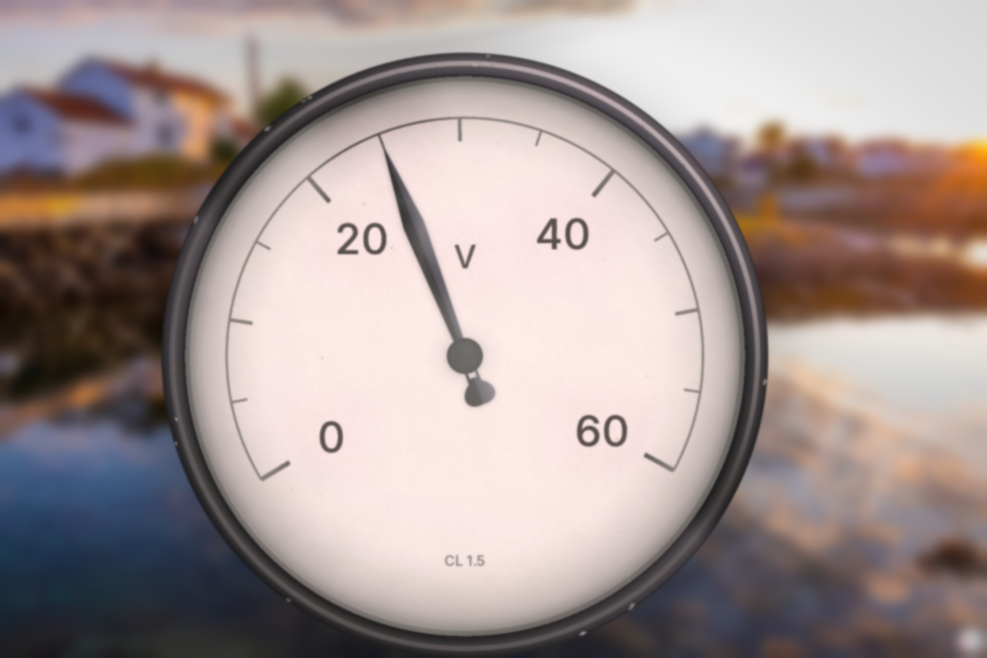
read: 25 V
